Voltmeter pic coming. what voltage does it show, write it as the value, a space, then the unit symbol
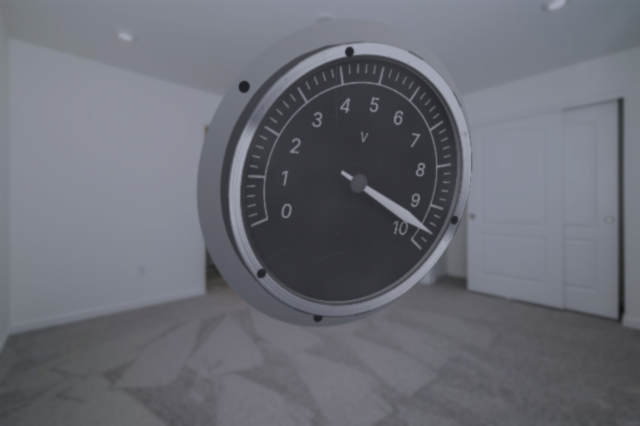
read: 9.6 V
